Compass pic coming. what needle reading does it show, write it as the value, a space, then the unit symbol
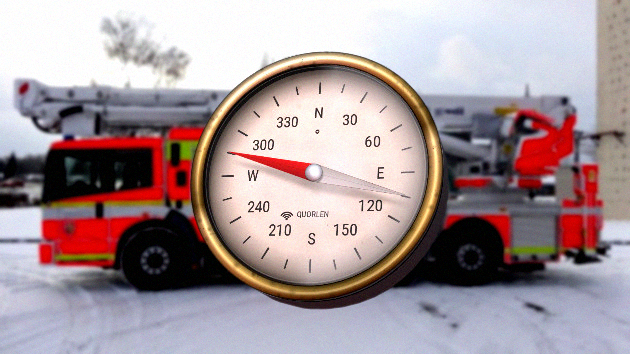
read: 285 °
